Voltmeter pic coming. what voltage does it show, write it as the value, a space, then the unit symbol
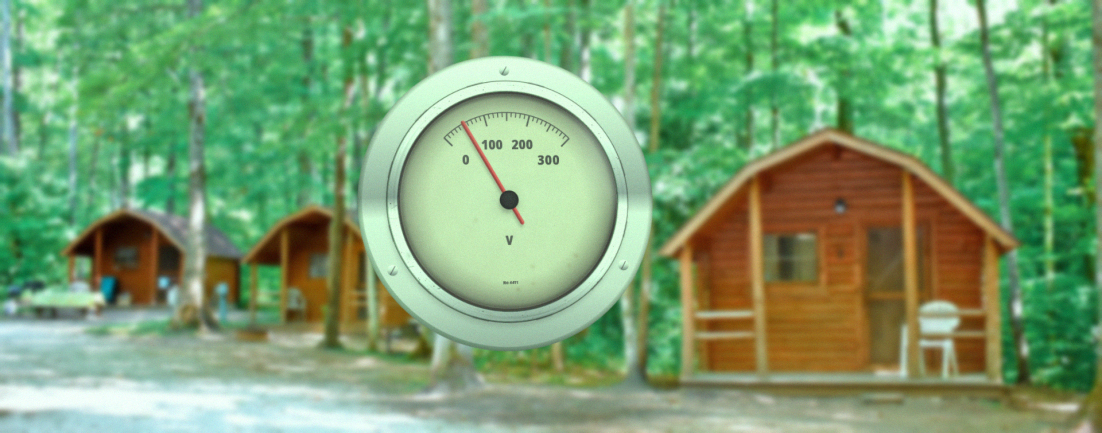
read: 50 V
